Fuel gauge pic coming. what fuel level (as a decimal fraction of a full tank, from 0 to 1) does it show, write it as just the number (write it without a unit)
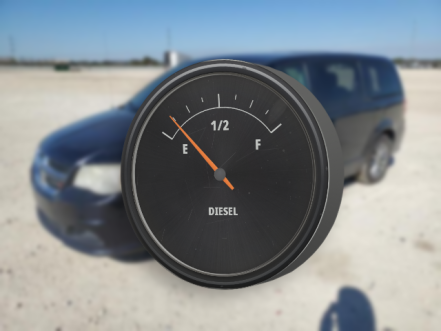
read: 0.125
